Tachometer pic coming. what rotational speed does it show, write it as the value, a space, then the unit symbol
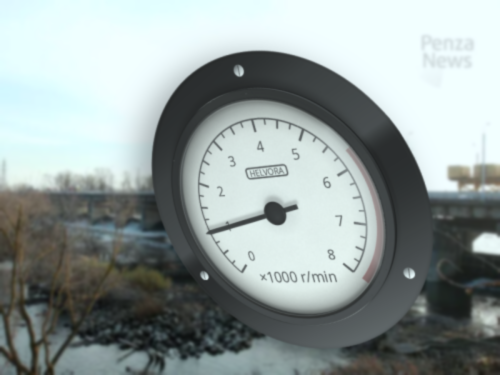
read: 1000 rpm
